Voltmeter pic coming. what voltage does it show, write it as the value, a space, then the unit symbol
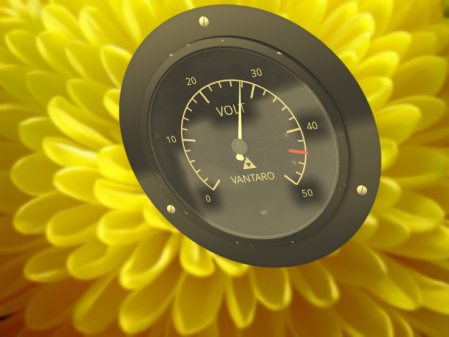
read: 28 V
